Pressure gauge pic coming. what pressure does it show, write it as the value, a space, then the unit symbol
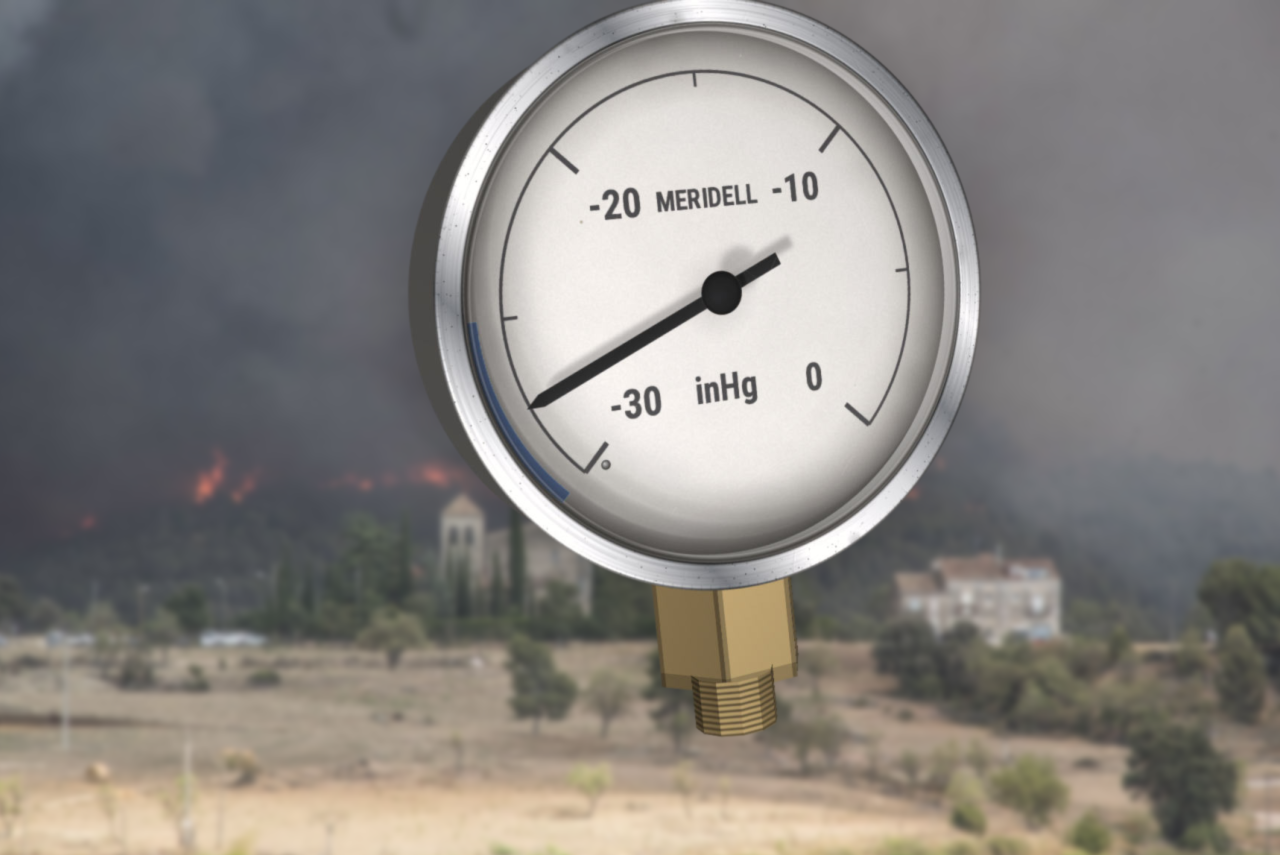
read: -27.5 inHg
